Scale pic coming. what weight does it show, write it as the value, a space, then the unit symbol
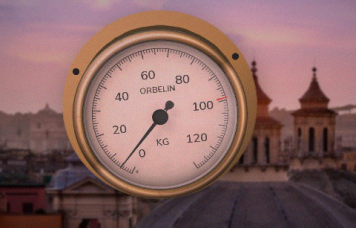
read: 5 kg
